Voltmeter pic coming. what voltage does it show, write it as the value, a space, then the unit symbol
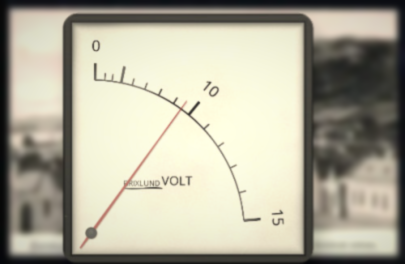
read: 9.5 V
